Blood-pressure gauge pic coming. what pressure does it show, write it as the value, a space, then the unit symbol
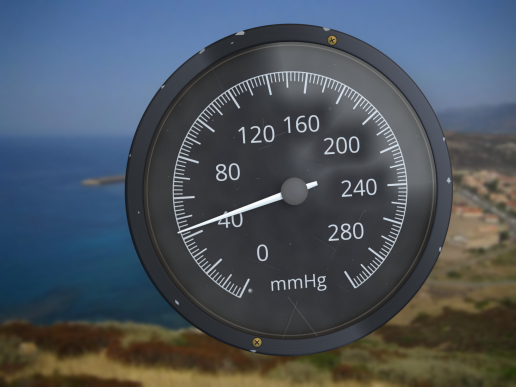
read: 44 mmHg
